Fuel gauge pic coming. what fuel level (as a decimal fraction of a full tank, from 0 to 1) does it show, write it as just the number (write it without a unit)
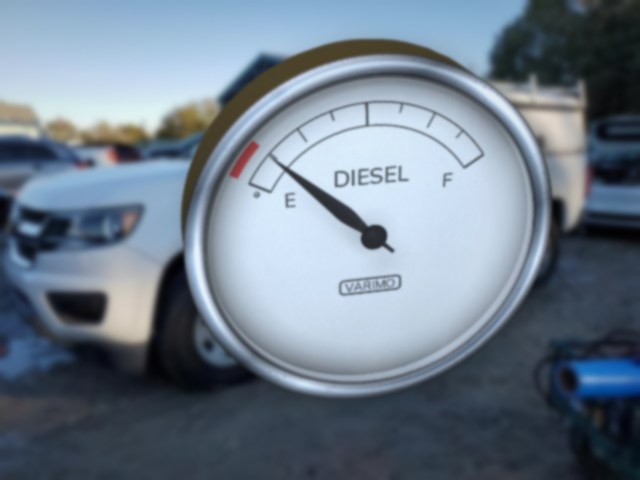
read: 0.125
